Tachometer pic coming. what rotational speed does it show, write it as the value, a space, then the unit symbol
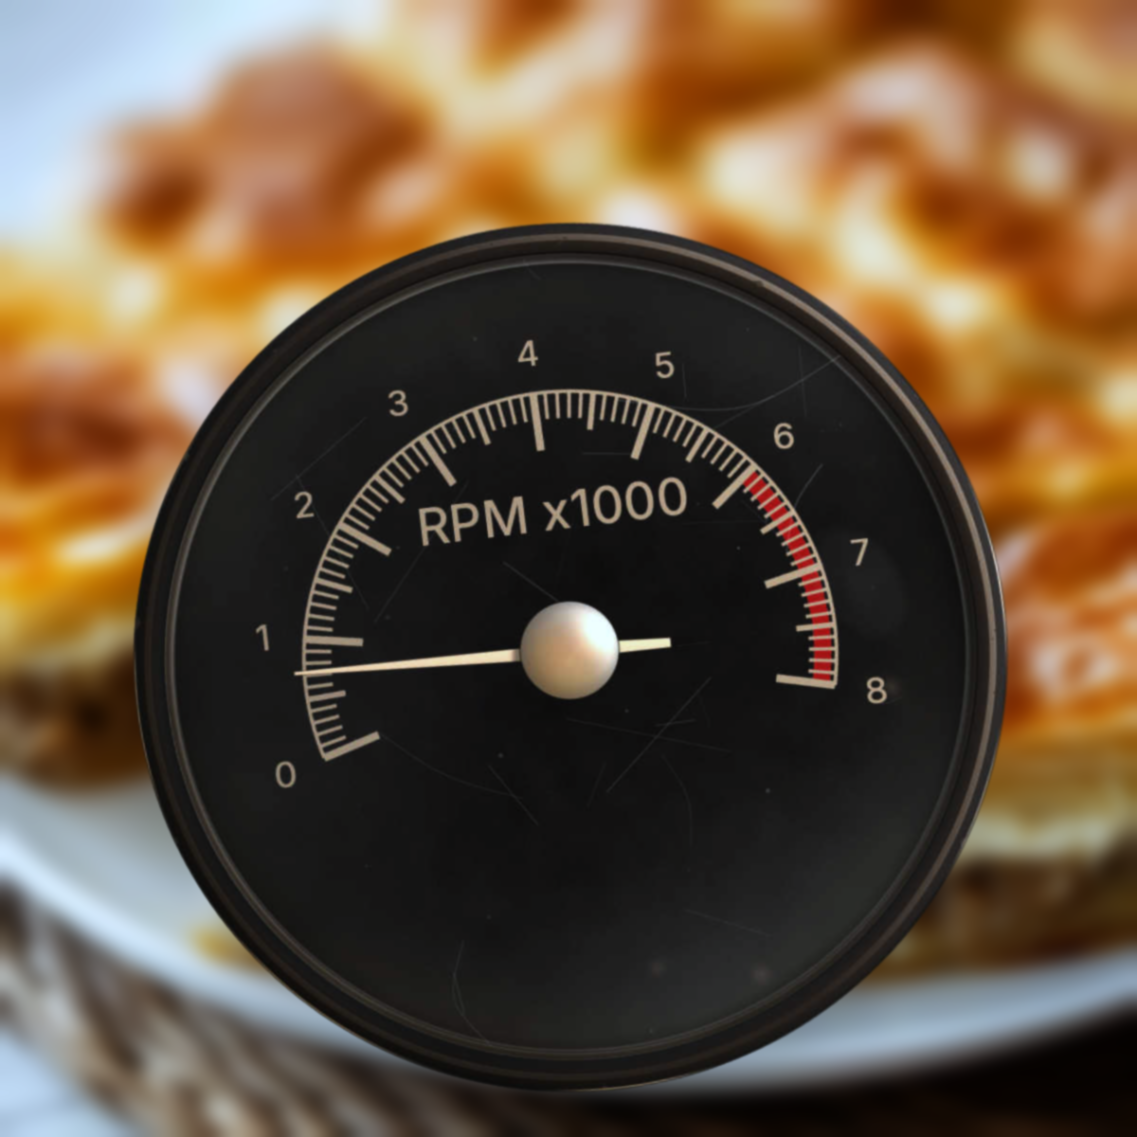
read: 700 rpm
